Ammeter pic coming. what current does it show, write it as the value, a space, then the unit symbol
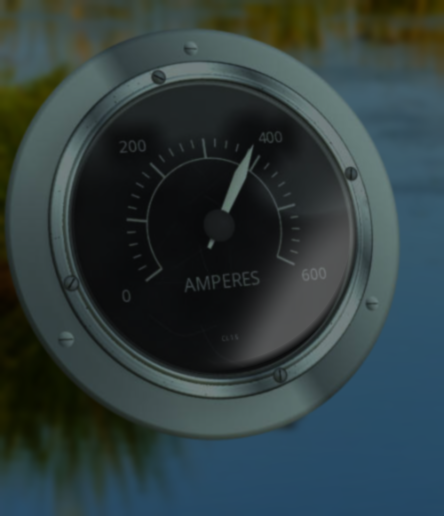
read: 380 A
